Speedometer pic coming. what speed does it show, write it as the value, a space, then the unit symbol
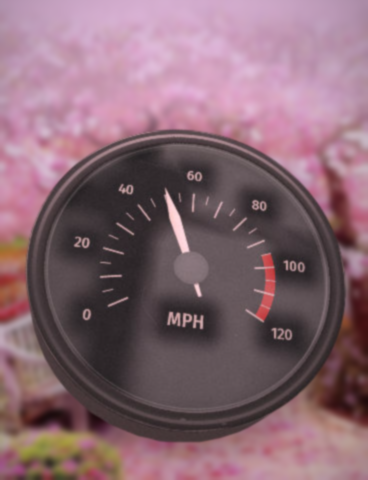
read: 50 mph
